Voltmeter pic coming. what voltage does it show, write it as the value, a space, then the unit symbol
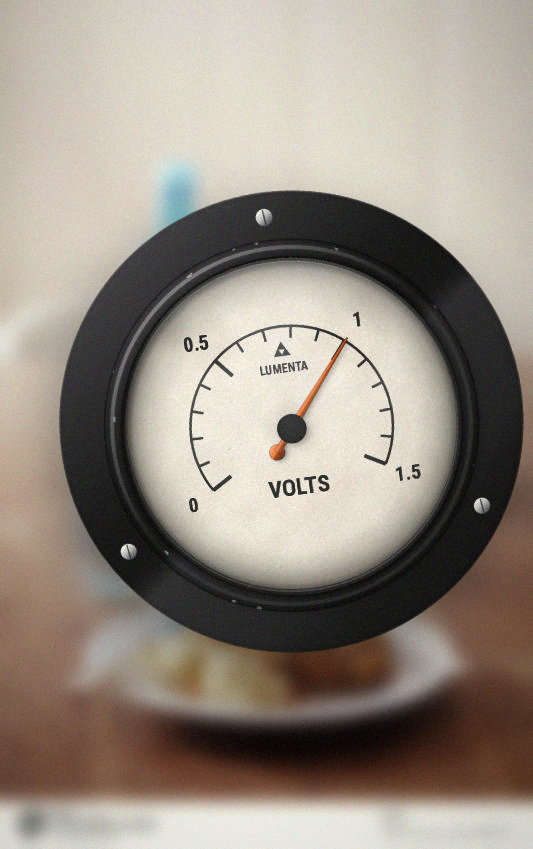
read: 1 V
